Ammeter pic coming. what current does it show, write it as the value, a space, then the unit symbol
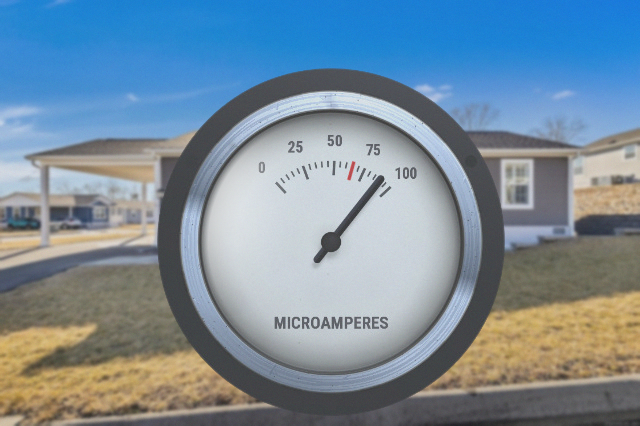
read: 90 µA
